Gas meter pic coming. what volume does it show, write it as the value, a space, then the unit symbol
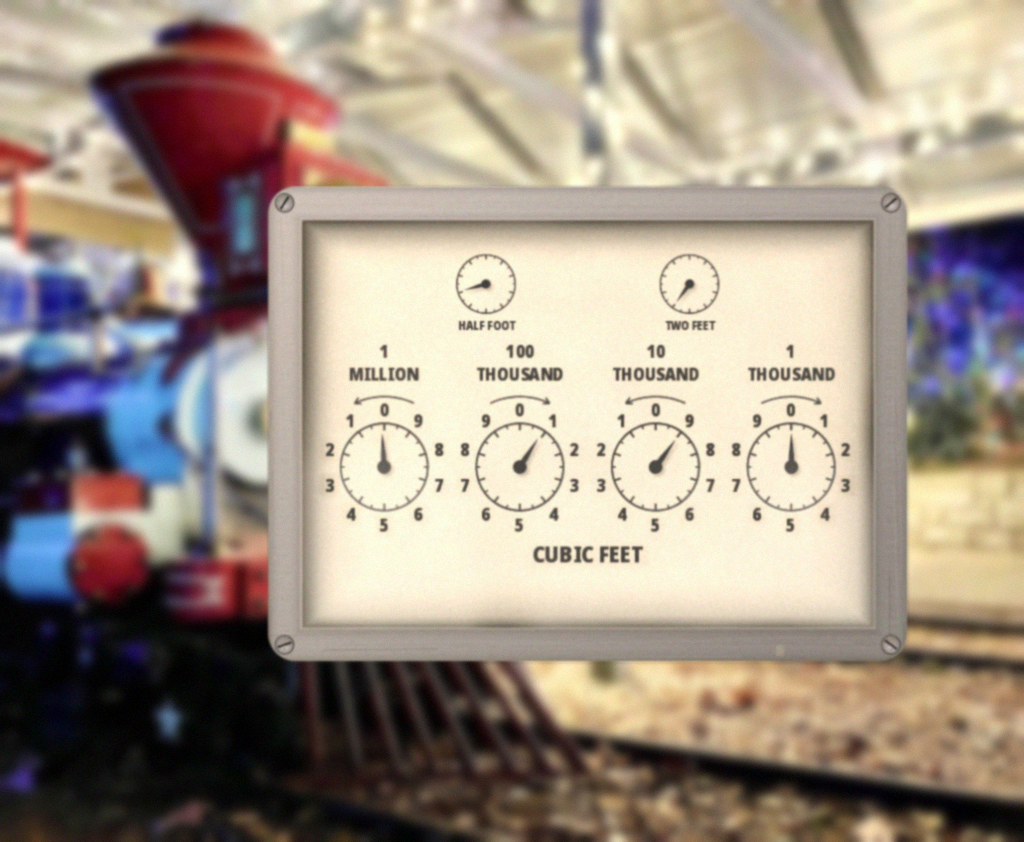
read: 9000 ft³
